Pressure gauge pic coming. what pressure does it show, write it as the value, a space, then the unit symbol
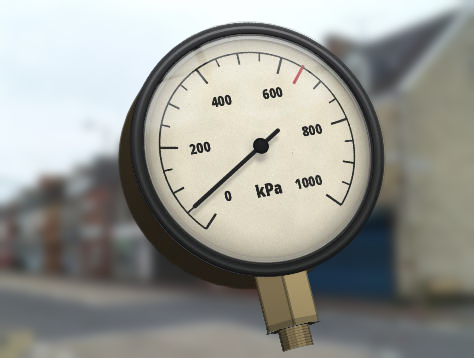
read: 50 kPa
